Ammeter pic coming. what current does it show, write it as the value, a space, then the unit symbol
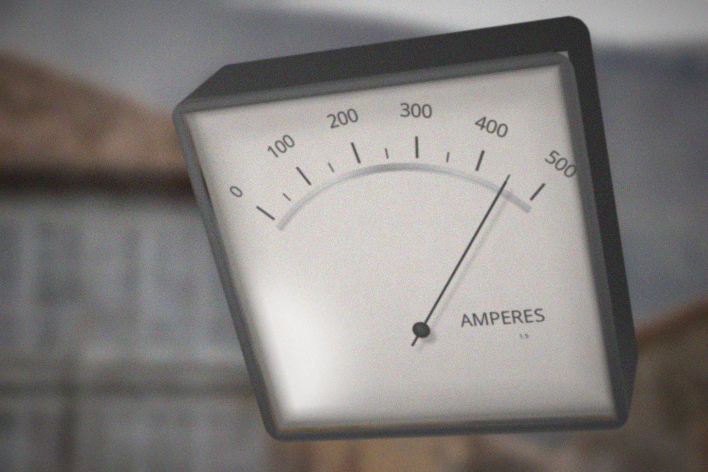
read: 450 A
